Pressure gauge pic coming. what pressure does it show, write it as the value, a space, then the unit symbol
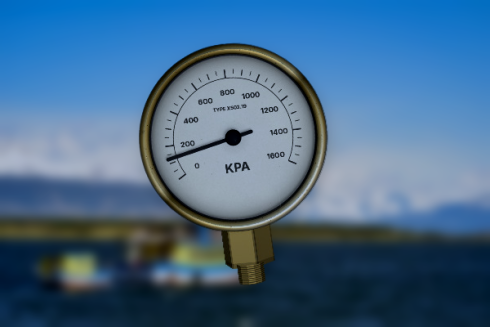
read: 125 kPa
